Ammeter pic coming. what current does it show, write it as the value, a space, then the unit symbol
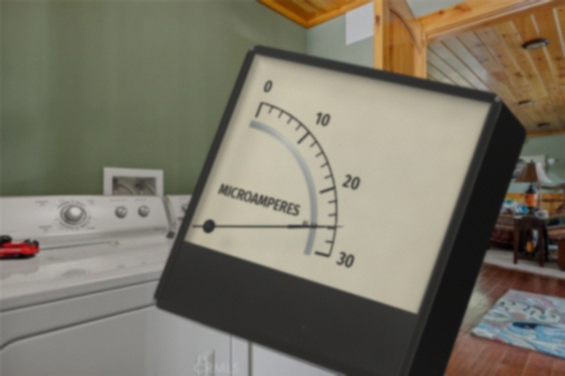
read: 26 µA
